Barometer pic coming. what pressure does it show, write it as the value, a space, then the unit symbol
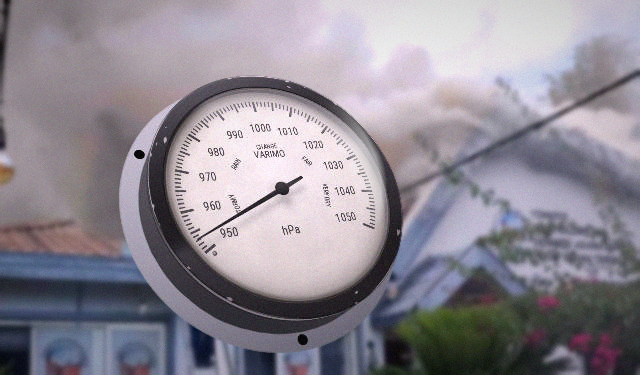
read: 953 hPa
